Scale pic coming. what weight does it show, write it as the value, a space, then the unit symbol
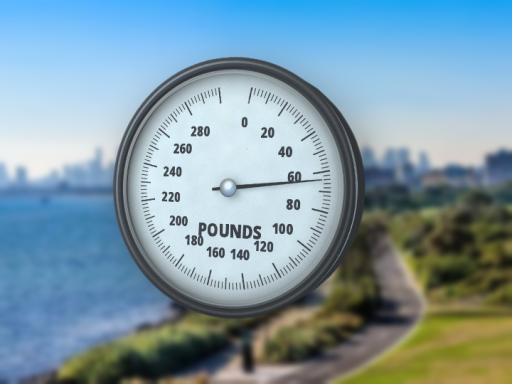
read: 64 lb
